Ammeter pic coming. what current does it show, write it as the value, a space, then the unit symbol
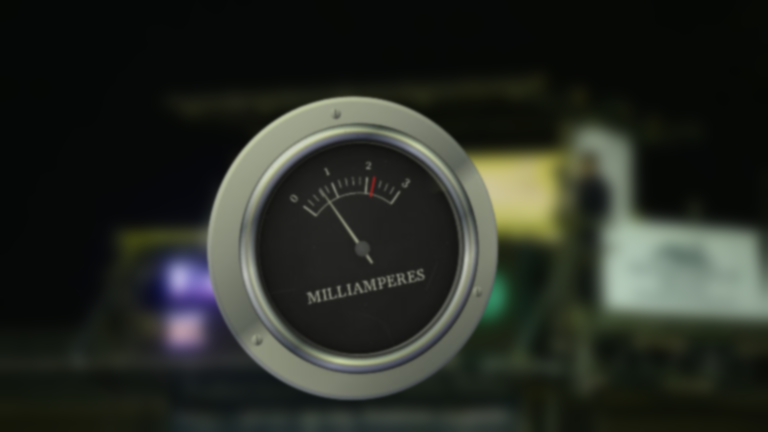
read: 0.6 mA
